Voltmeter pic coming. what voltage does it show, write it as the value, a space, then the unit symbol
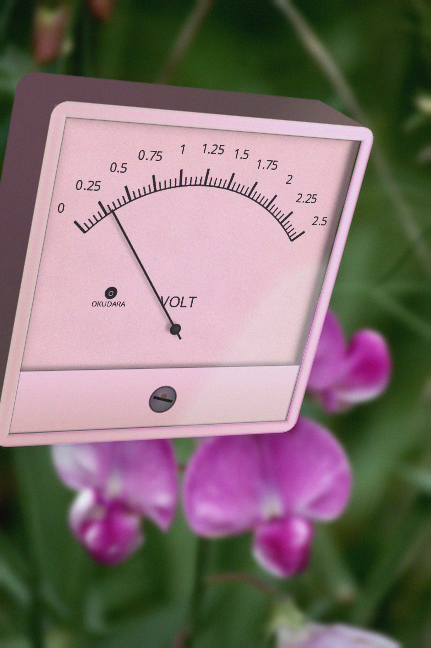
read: 0.3 V
